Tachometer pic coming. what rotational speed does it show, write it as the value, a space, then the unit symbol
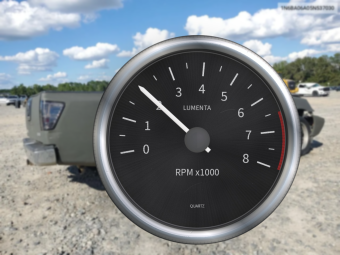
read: 2000 rpm
